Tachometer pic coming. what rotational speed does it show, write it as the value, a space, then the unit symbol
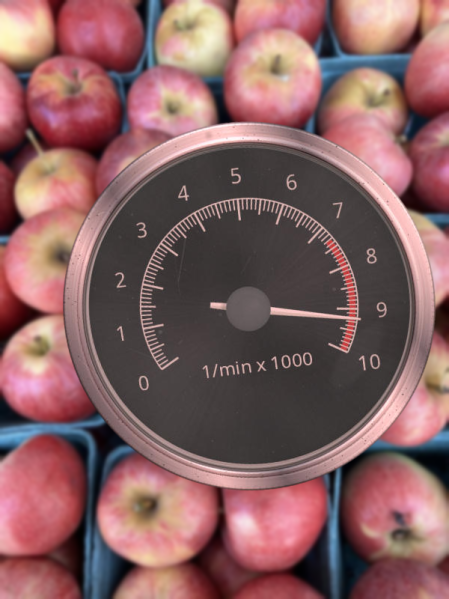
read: 9200 rpm
